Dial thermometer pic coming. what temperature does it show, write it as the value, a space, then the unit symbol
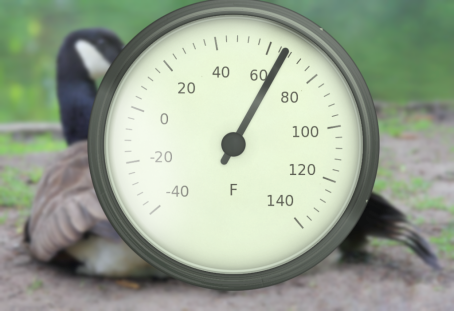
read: 66 °F
